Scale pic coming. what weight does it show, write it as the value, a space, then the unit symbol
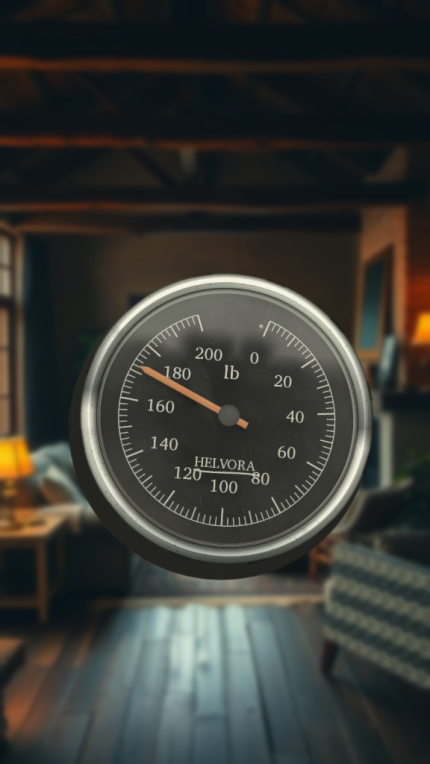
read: 172 lb
